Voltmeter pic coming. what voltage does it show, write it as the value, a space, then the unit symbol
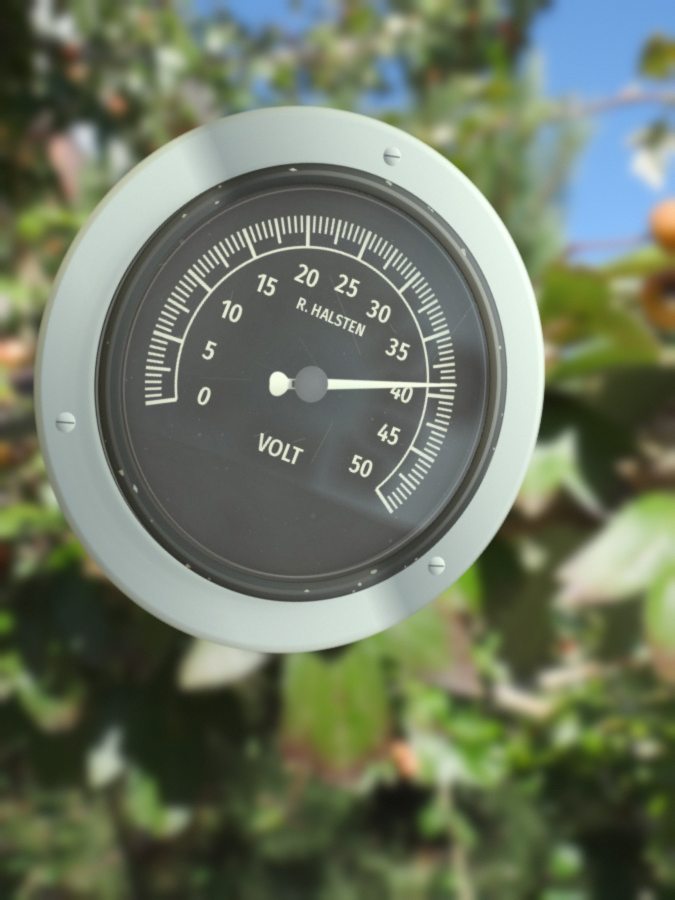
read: 39 V
